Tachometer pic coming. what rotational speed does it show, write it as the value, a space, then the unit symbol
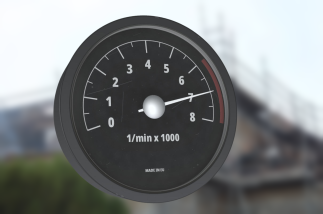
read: 7000 rpm
